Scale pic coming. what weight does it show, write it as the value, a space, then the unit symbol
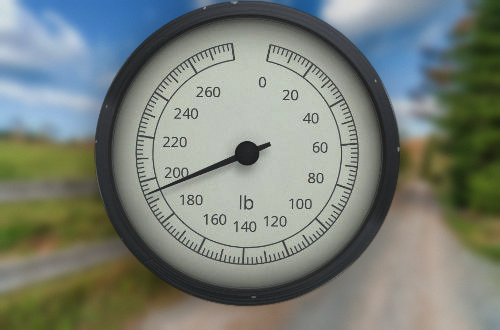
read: 194 lb
